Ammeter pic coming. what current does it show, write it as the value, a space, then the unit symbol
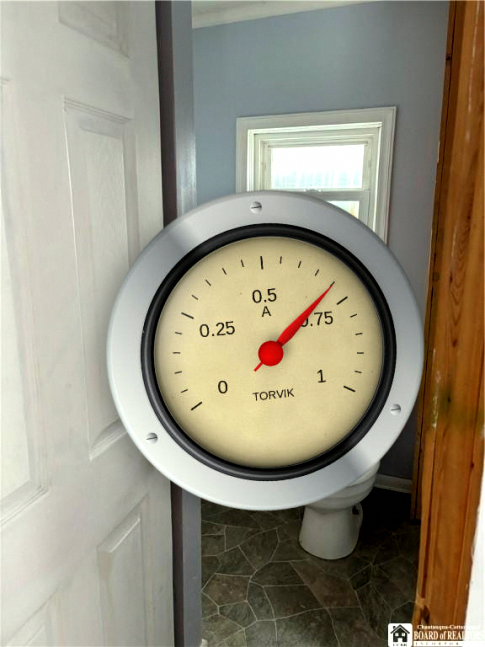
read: 0.7 A
